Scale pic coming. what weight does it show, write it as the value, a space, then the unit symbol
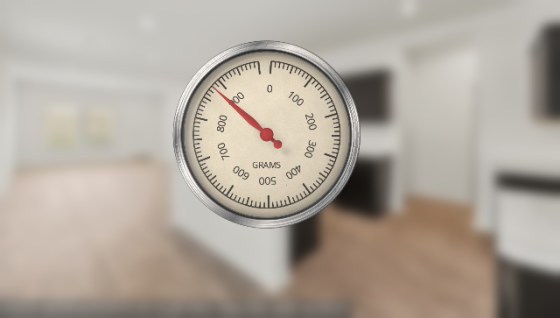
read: 880 g
